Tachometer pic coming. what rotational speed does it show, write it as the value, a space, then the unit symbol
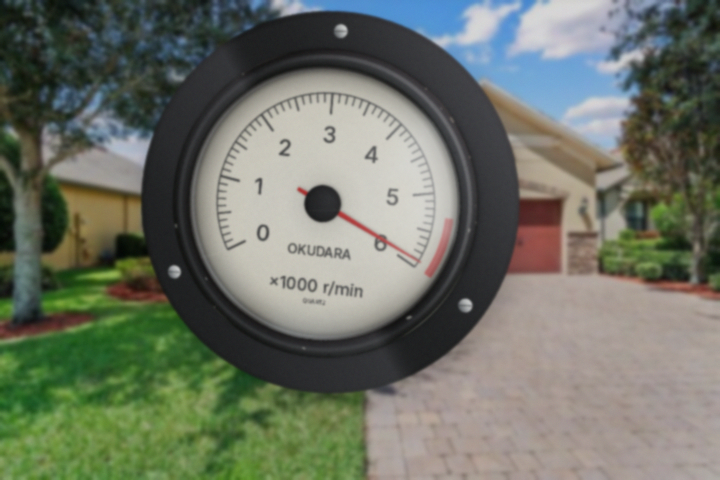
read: 5900 rpm
